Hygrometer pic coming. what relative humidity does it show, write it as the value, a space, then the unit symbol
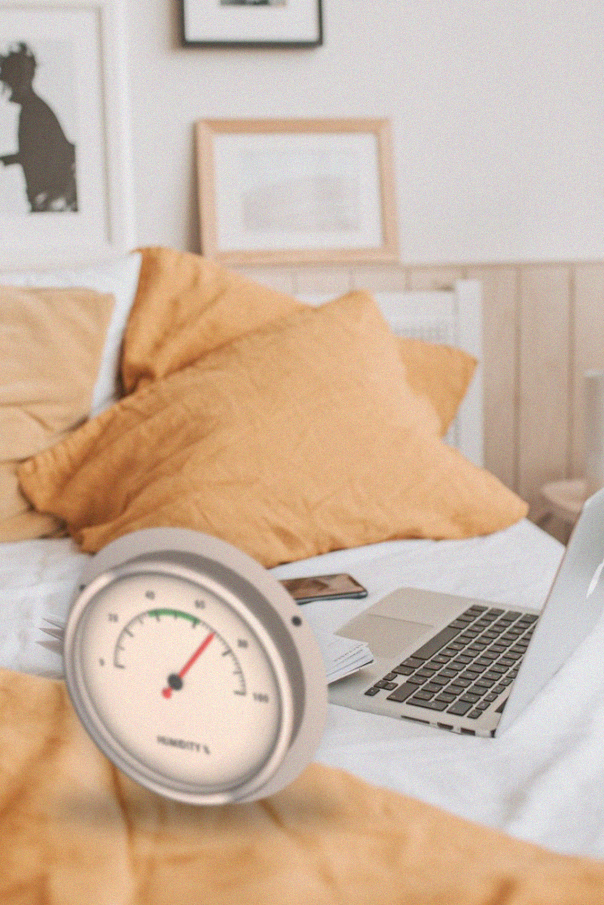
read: 70 %
